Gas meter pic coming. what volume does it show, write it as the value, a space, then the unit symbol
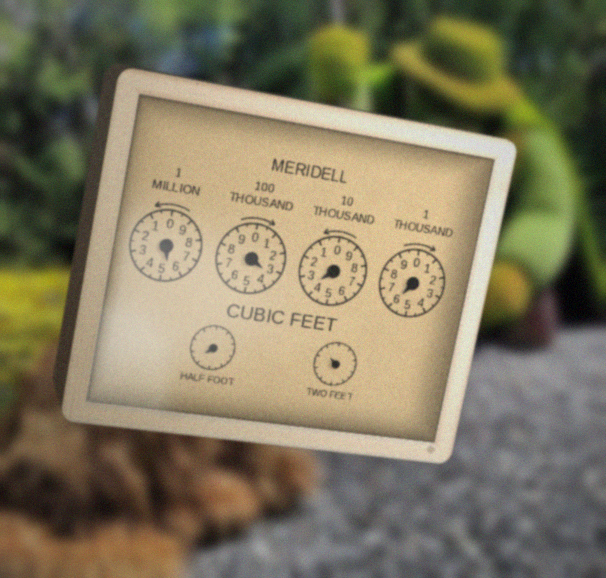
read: 533600 ft³
